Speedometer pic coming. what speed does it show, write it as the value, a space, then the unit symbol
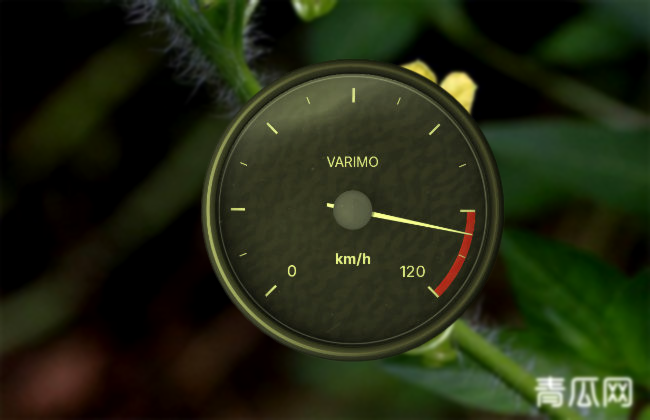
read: 105 km/h
